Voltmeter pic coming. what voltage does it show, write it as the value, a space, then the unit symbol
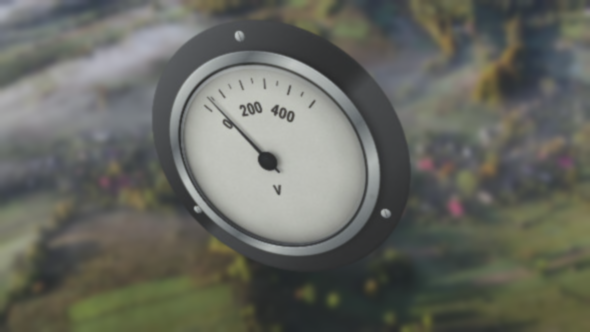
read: 50 V
